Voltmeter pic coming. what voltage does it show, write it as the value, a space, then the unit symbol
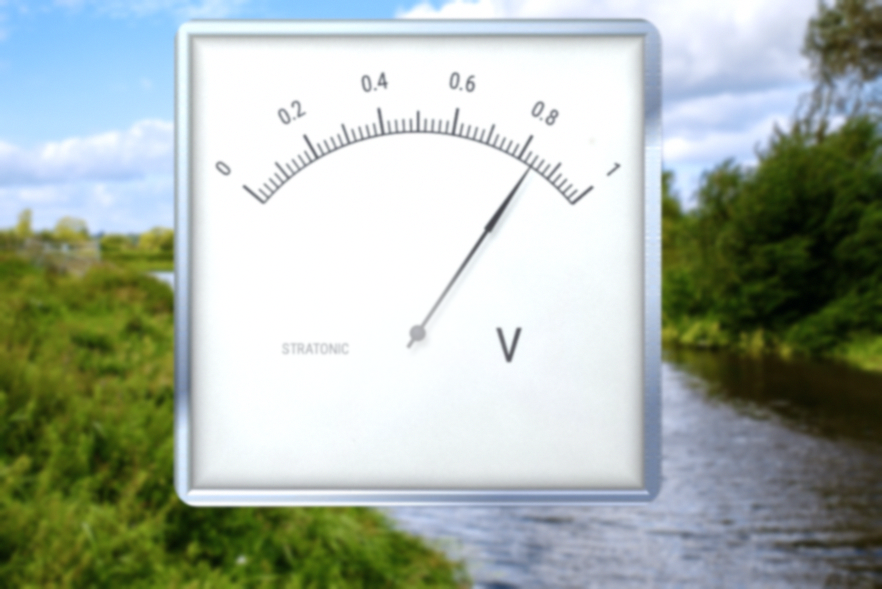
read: 0.84 V
